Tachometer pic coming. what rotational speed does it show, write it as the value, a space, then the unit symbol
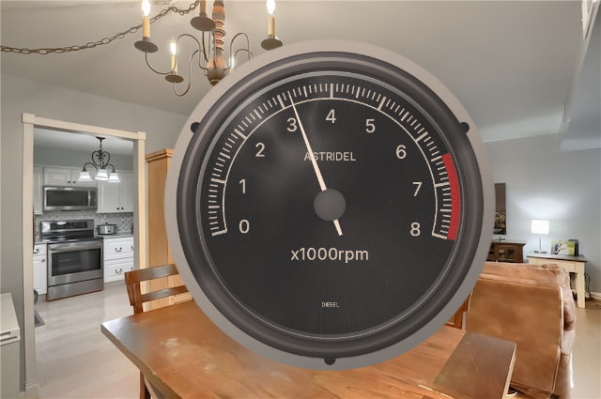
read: 3200 rpm
